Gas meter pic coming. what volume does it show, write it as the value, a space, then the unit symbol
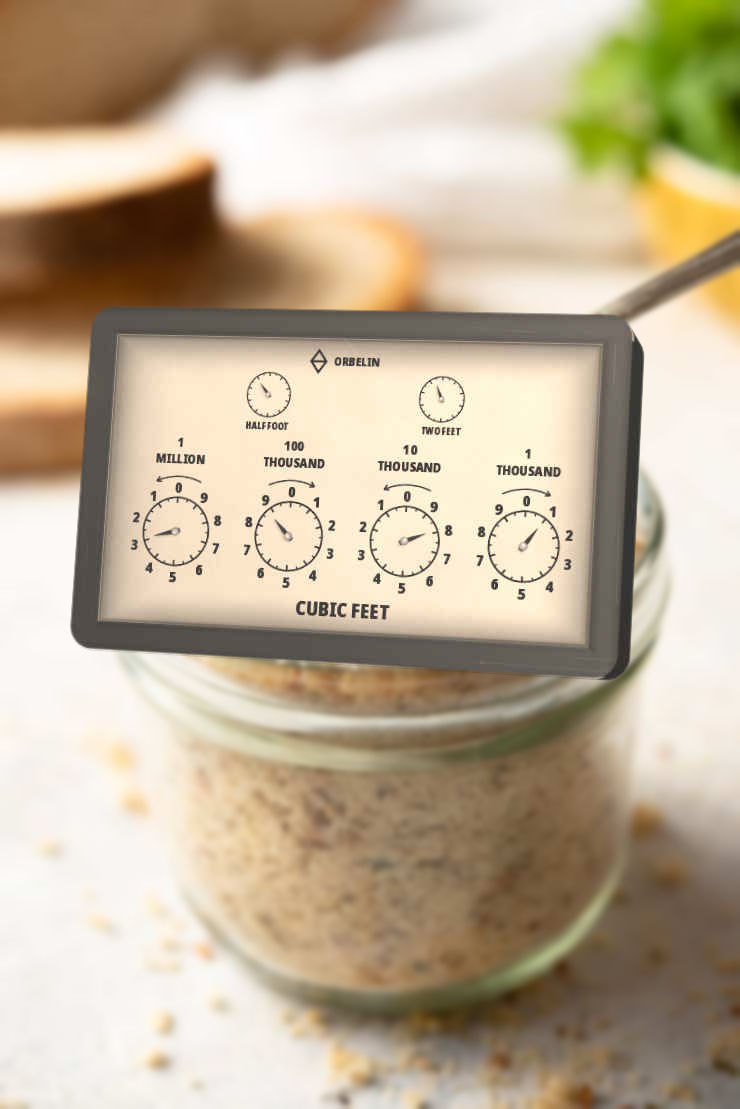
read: 288100 ft³
